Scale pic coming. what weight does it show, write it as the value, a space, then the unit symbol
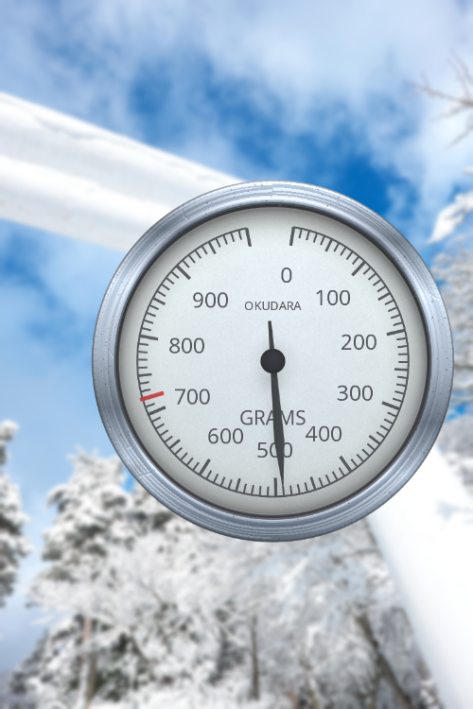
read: 490 g
